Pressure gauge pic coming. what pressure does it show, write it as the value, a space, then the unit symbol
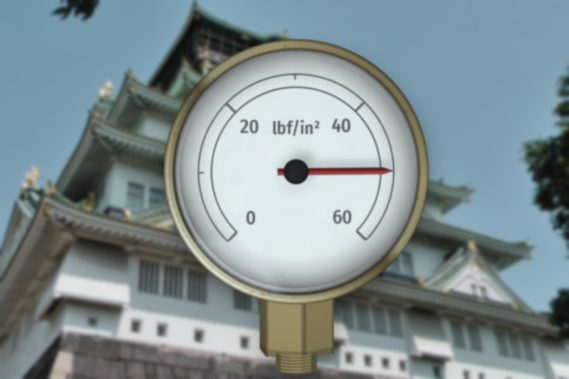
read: 50 psi
